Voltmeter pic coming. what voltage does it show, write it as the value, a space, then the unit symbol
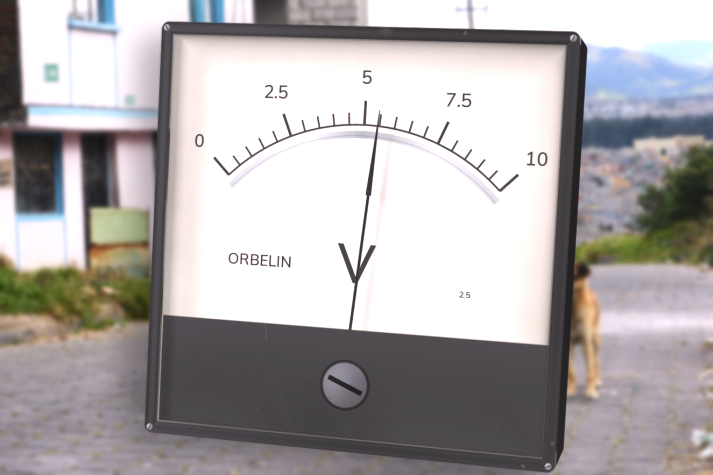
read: 5.5 V
